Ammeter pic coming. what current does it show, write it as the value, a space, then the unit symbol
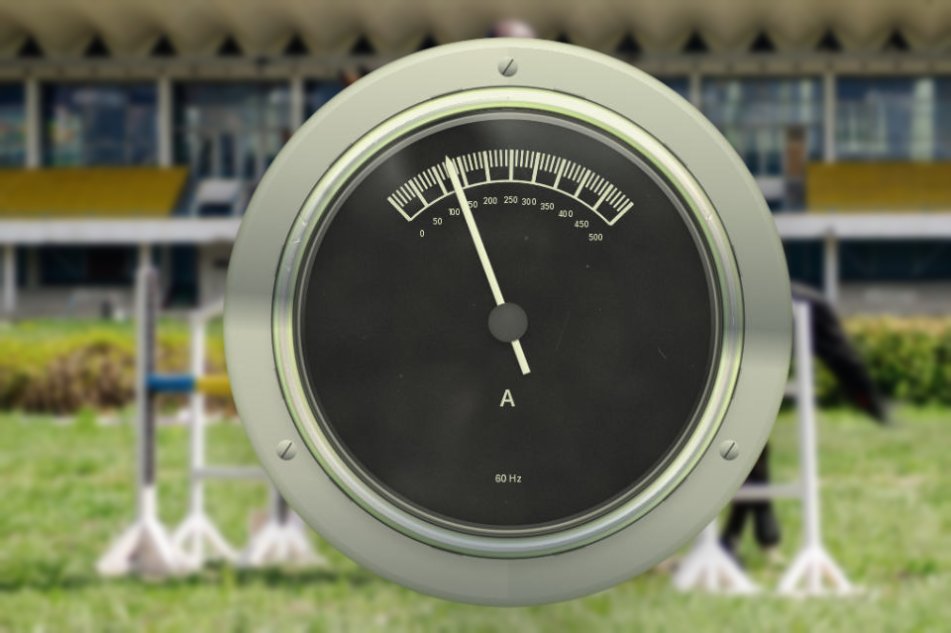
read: 130 A
